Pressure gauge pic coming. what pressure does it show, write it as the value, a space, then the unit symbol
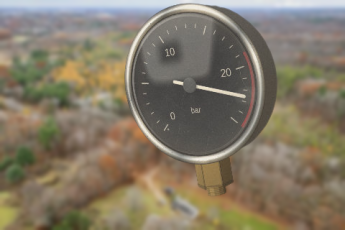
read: 22.5 bar
